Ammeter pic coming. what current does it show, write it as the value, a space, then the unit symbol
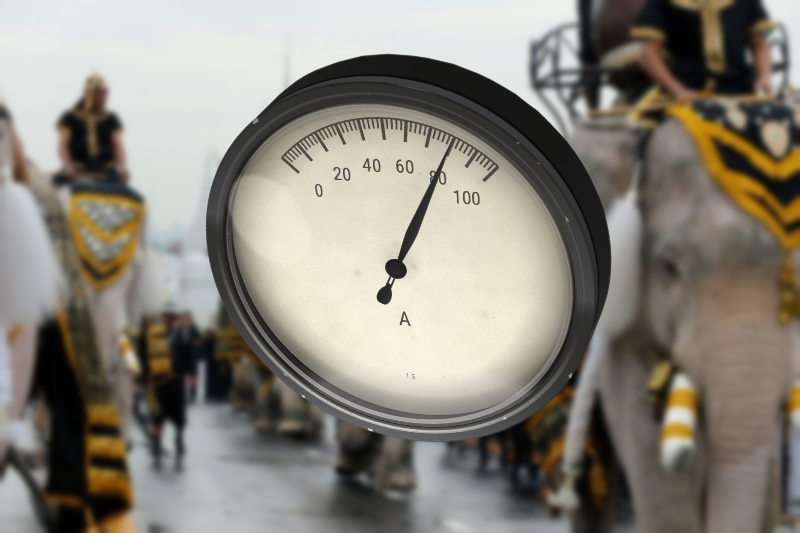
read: 80 A
